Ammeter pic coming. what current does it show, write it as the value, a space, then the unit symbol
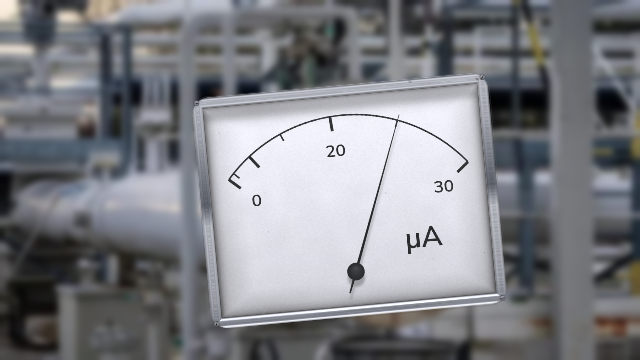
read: 25 µA
